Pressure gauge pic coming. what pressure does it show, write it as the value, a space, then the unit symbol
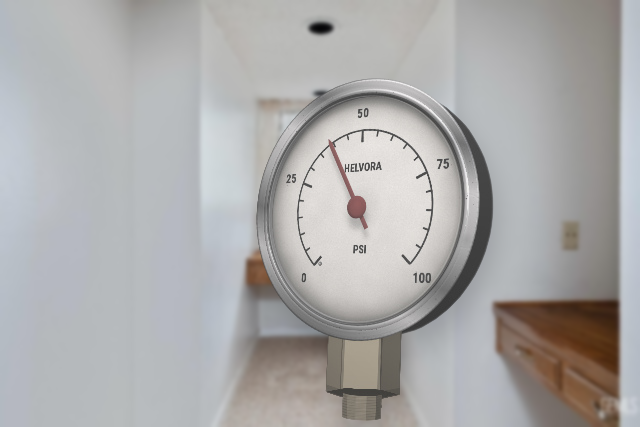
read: 40 psi
